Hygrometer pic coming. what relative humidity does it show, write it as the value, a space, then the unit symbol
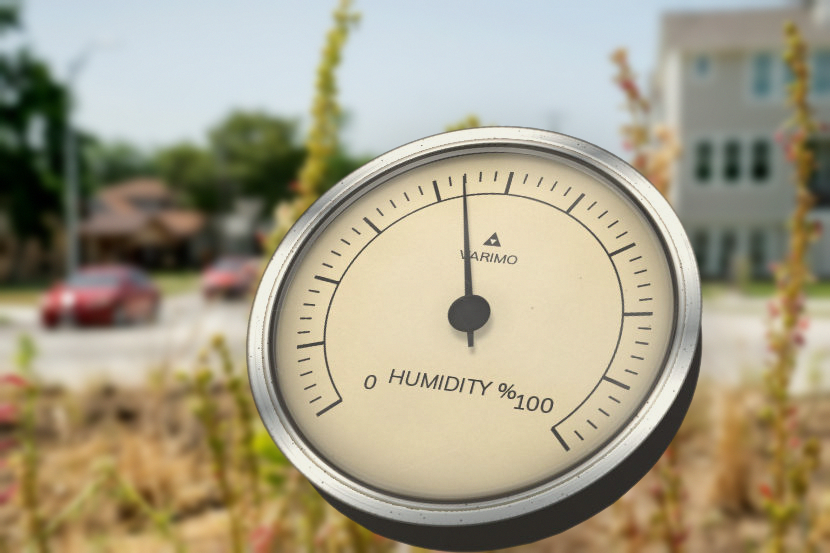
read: 44 %
